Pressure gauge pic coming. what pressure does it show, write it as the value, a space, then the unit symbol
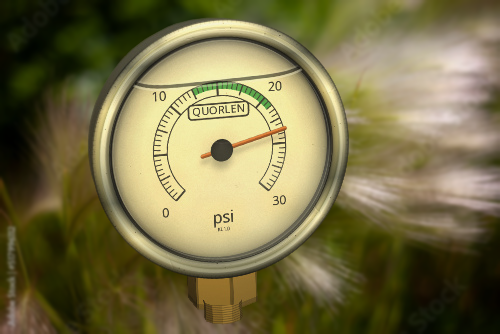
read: 23.5 psi
